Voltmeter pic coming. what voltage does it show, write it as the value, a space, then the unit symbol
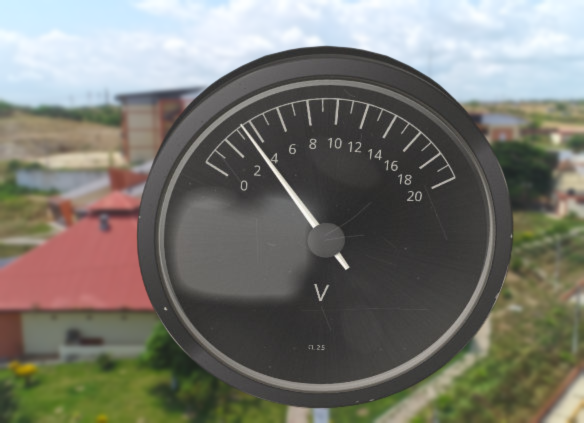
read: 3.5 V
